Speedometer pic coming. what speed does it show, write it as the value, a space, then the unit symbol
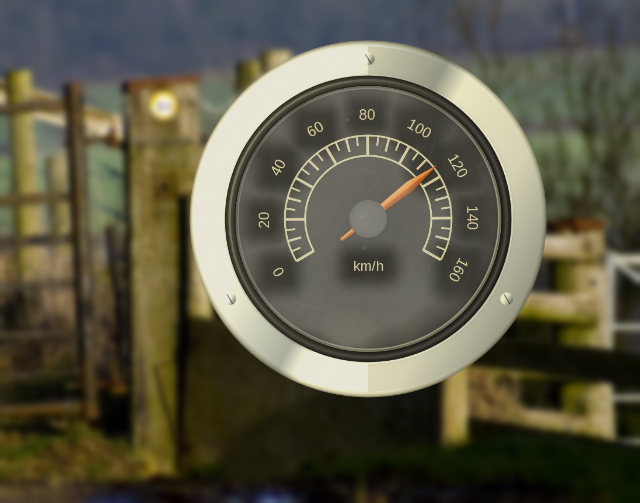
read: 115 km/h
